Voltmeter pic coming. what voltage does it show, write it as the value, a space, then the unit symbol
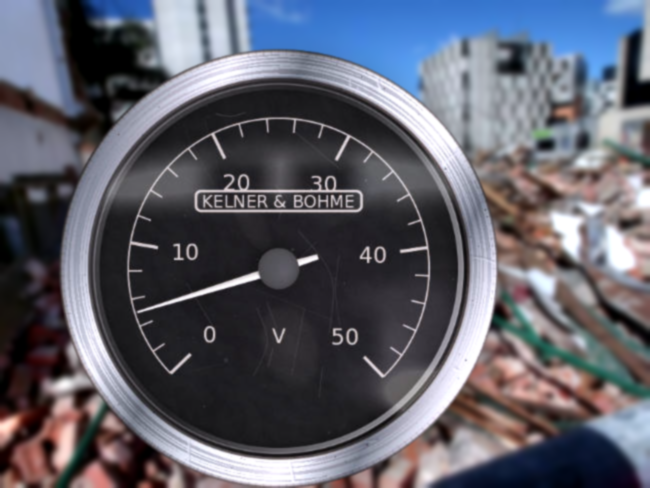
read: 5 V
